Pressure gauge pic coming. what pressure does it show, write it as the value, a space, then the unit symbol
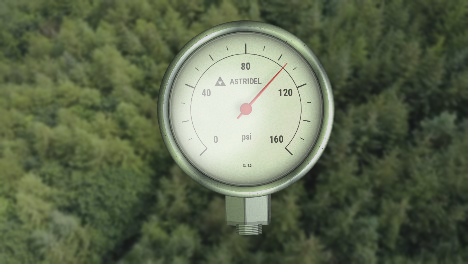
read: 105 psi
